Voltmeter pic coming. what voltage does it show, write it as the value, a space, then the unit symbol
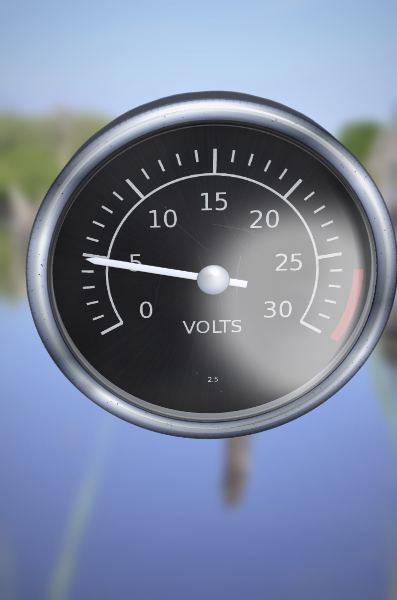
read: 5 V
